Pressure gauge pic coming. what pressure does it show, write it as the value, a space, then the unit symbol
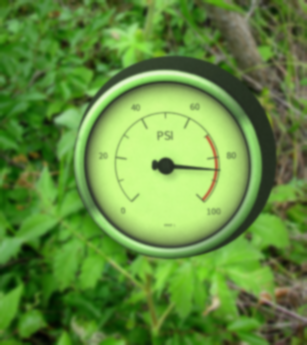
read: 85 psi
